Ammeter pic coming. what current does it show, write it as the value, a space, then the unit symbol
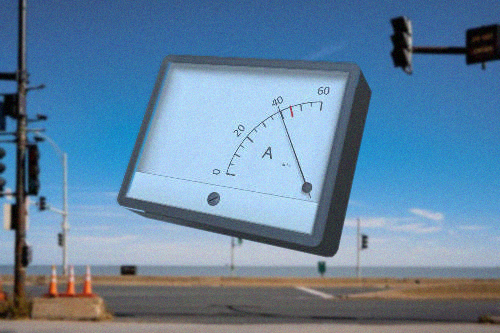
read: 40 A
